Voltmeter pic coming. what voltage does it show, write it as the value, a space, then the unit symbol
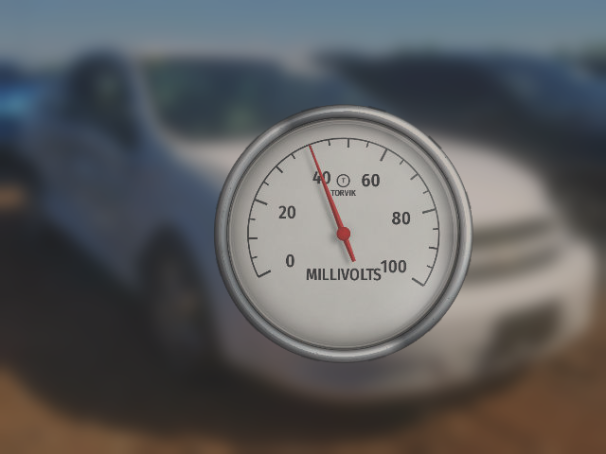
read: 40 mV
